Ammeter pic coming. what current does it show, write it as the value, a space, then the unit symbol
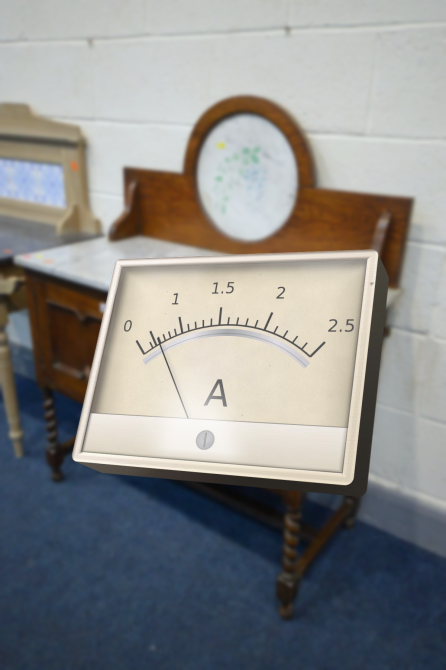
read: 0.6 A
